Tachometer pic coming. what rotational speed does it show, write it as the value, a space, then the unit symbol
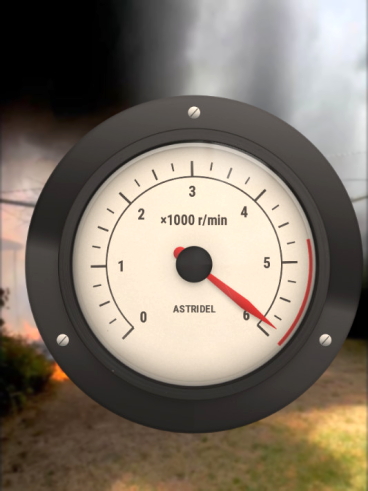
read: 5875 rpm
